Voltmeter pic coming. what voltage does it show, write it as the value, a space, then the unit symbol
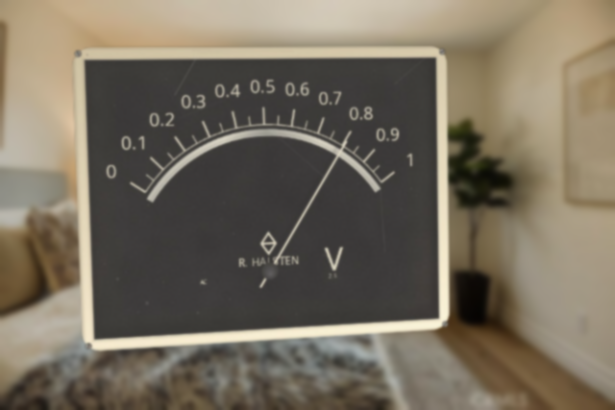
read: 0.8 V
